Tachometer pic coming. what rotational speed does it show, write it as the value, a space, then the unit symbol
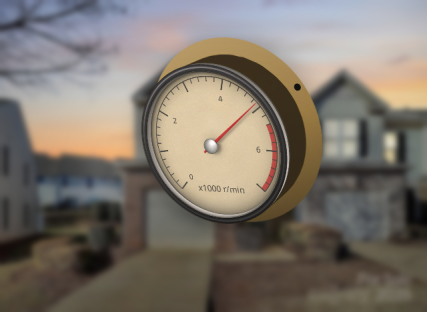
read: 4900 rpm
